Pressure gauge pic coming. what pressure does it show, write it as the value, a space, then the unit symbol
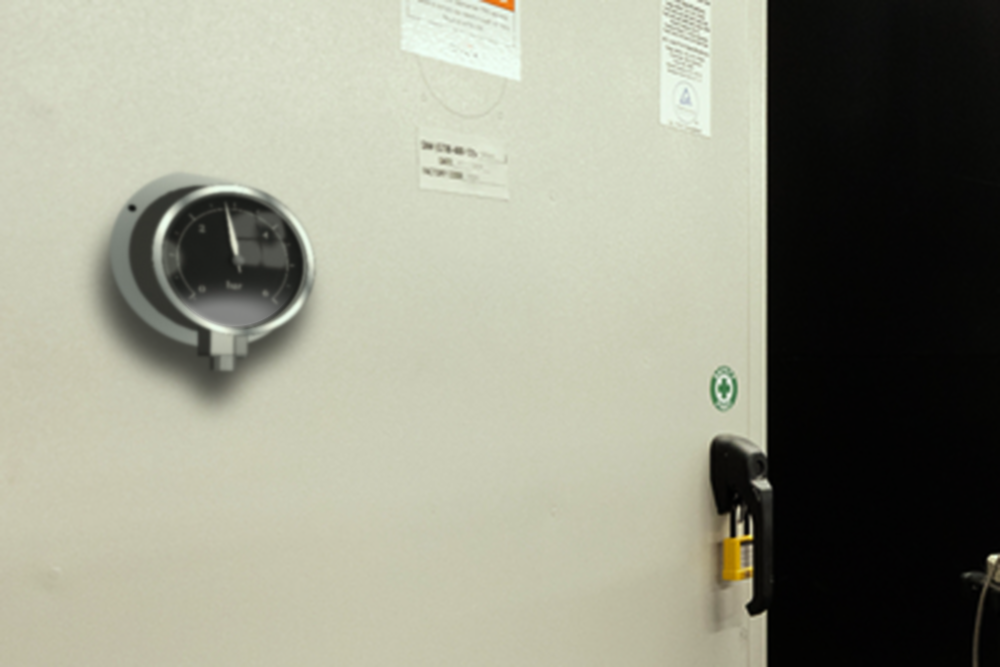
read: 2.75 bar
